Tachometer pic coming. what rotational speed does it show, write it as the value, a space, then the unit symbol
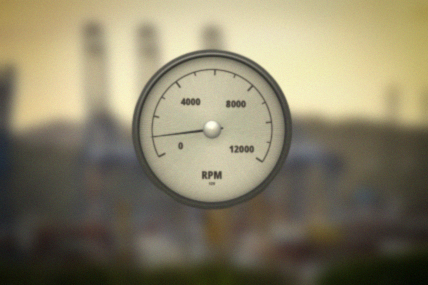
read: 1000 rpm
